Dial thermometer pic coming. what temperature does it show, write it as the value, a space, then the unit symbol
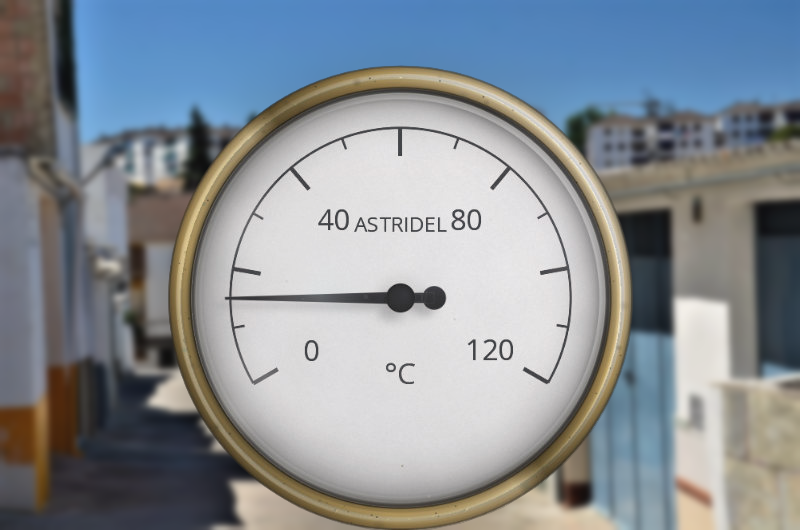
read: 15 °C
